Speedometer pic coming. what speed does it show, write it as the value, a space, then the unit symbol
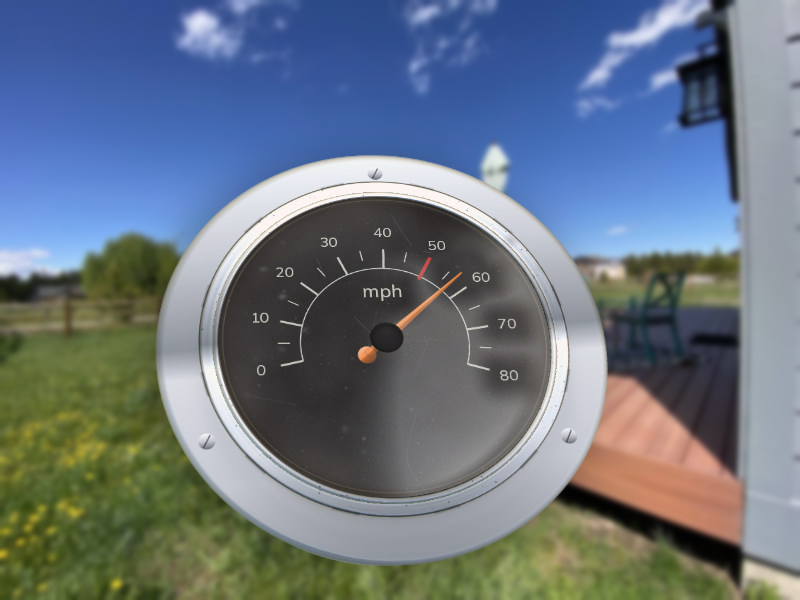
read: 57.5 mph
